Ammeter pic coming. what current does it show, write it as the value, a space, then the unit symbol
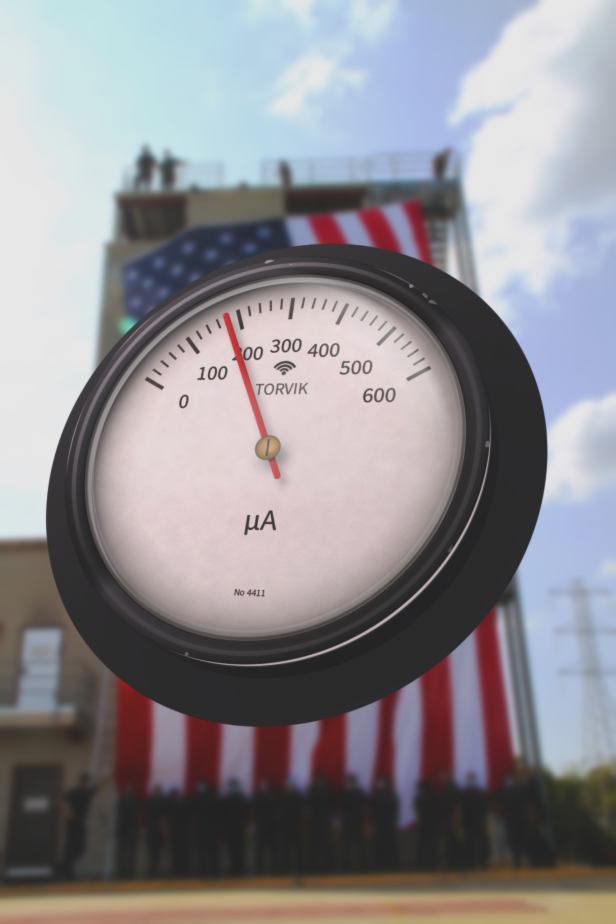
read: 180 µA
